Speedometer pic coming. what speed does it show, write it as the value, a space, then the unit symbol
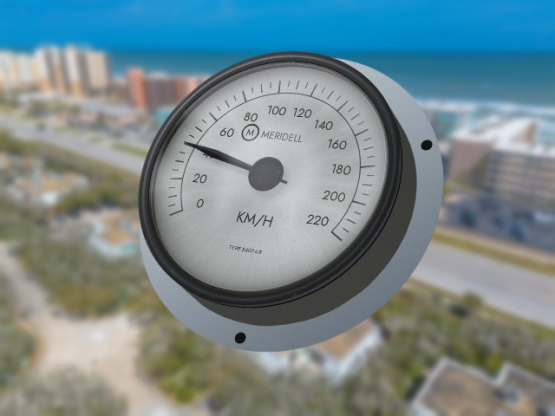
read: 40 km/h
